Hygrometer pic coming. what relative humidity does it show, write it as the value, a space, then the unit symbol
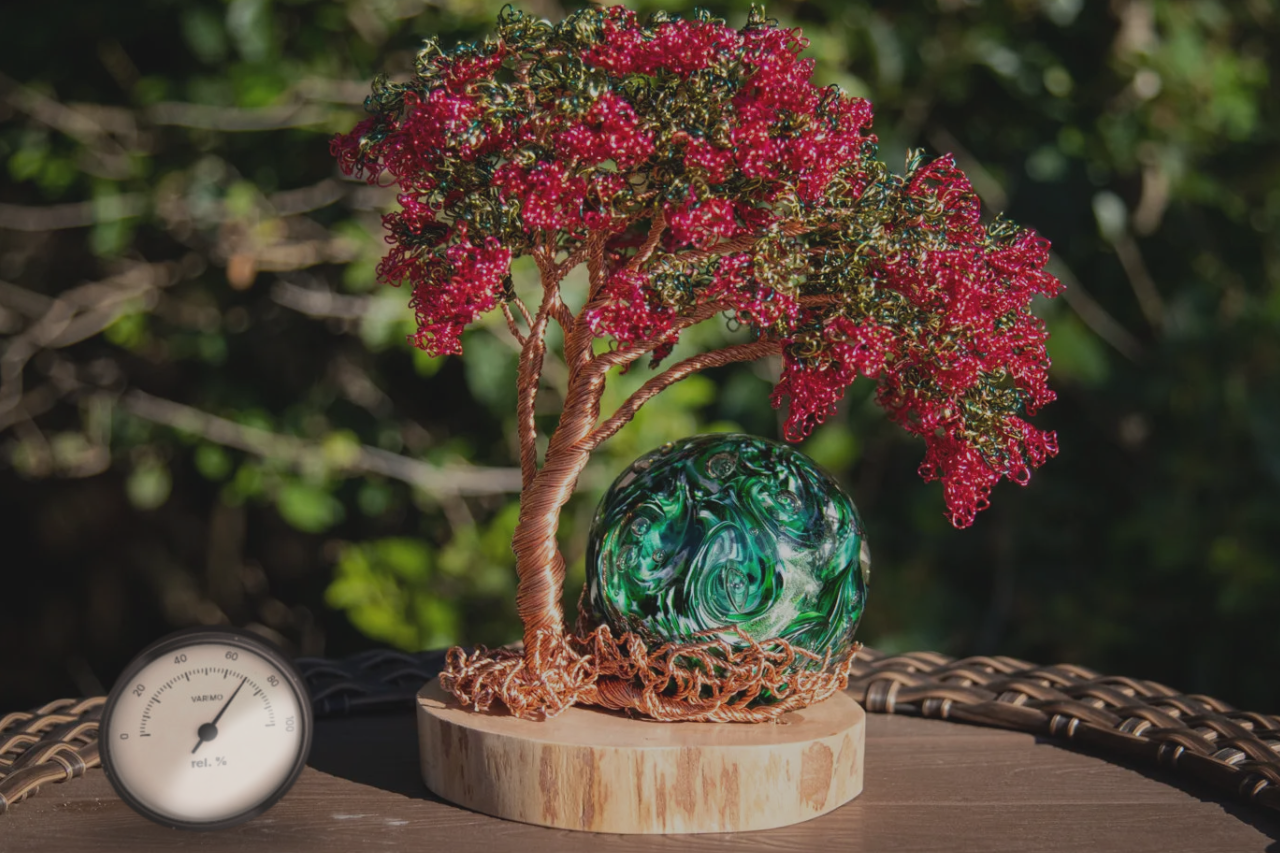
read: 70 %
